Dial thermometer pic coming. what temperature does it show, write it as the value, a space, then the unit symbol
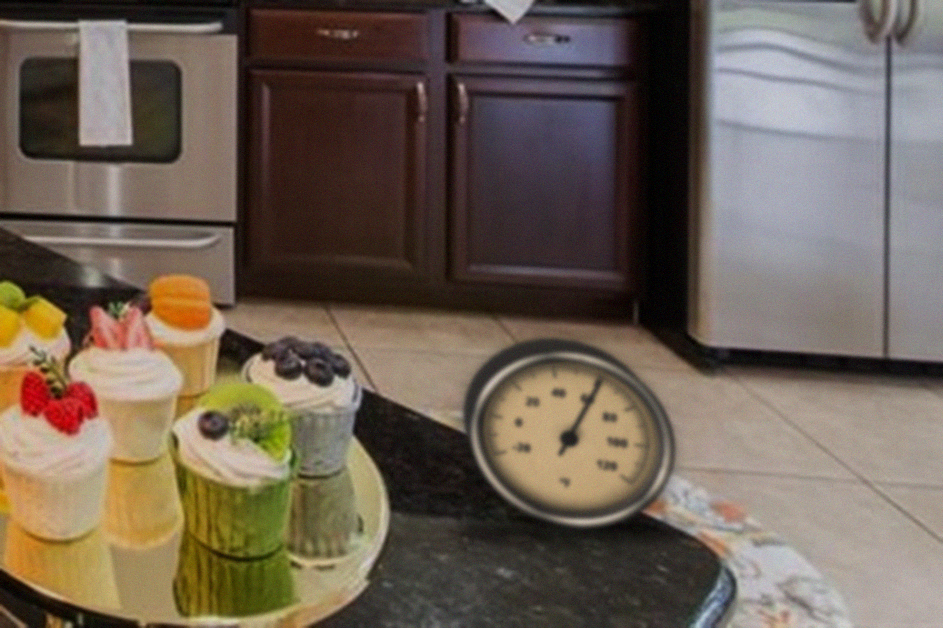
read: 60 °F
